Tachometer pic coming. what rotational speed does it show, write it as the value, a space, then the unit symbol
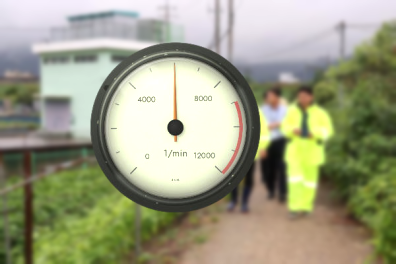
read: 6000 rpm
